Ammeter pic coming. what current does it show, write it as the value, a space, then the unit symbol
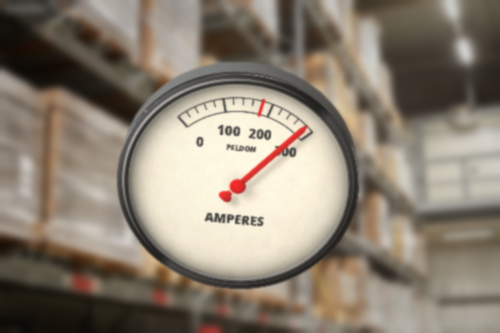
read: 280 A
